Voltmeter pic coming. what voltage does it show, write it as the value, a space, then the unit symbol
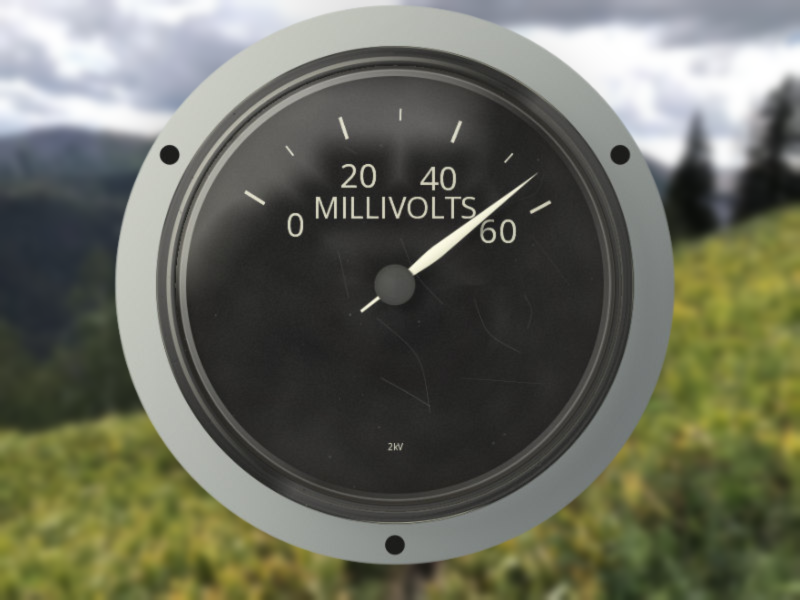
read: 55 mV
